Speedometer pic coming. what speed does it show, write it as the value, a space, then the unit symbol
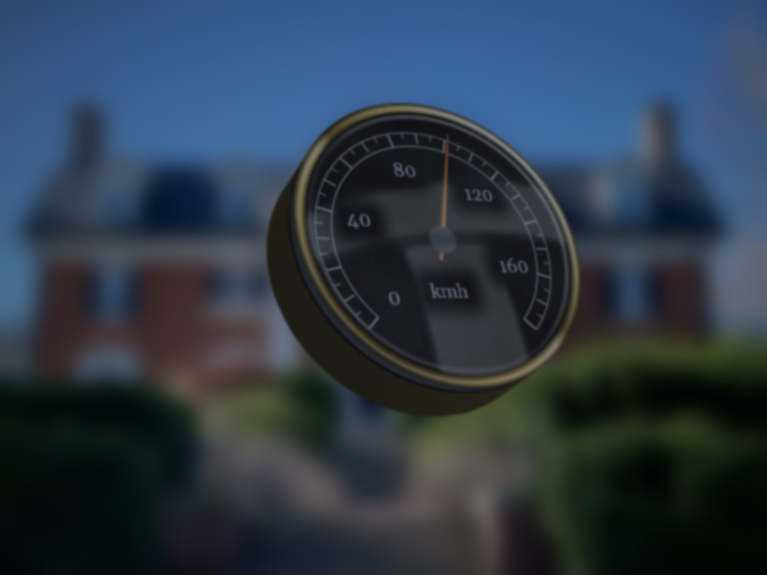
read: 100 km/h
